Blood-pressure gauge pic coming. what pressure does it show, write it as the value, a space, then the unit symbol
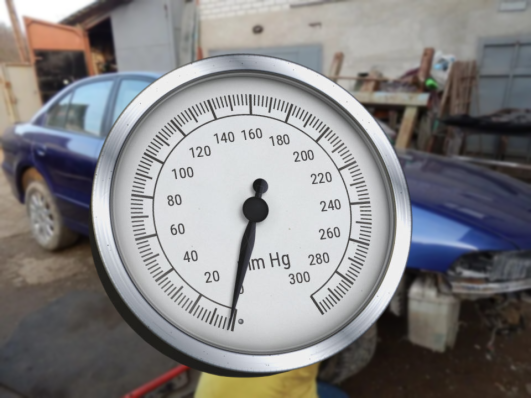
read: 2 mmHg
